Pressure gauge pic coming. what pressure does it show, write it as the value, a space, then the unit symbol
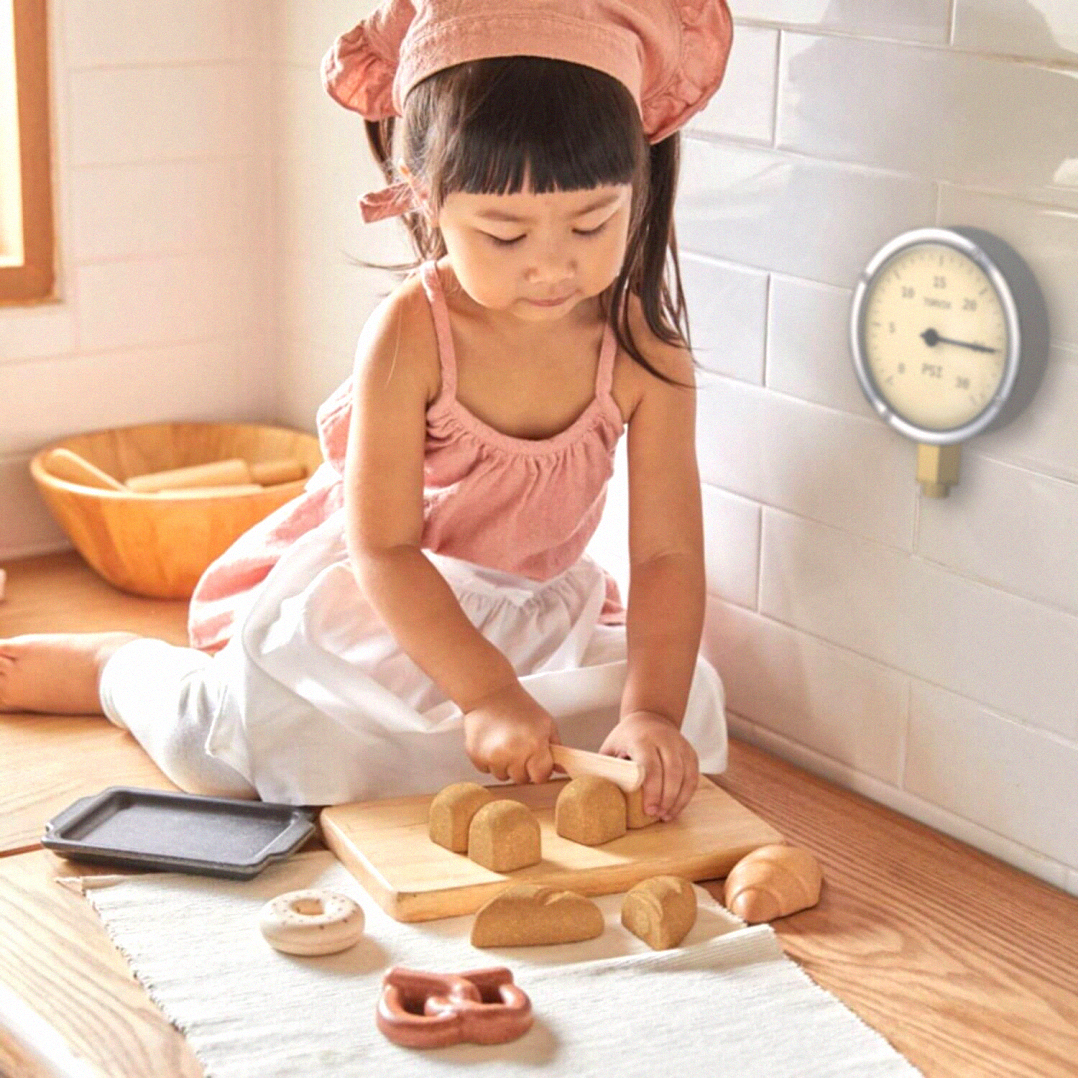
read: 25 psi
